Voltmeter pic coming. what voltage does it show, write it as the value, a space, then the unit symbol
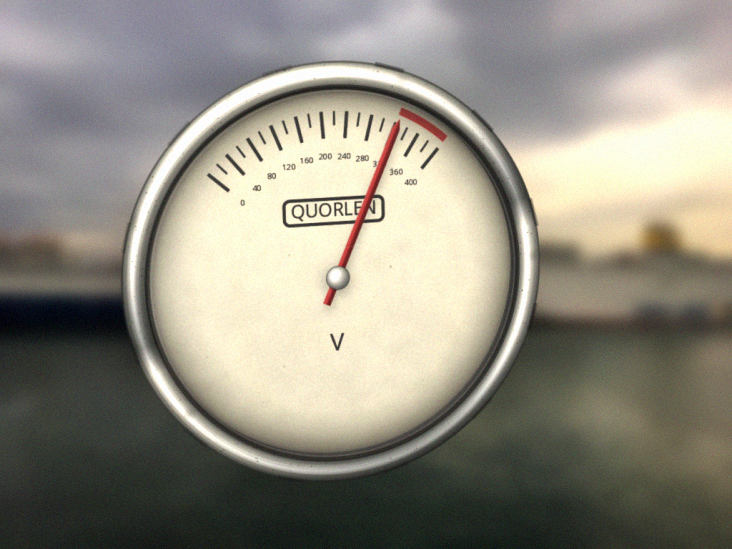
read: 320 V
